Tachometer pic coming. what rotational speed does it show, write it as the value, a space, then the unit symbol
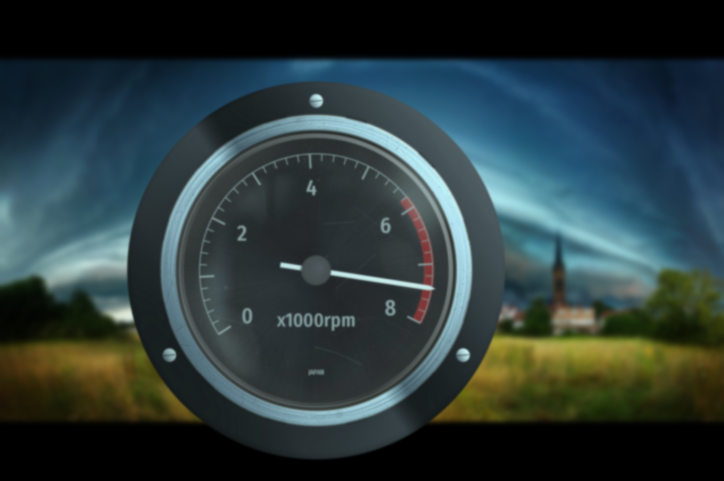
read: 7400 rpm
